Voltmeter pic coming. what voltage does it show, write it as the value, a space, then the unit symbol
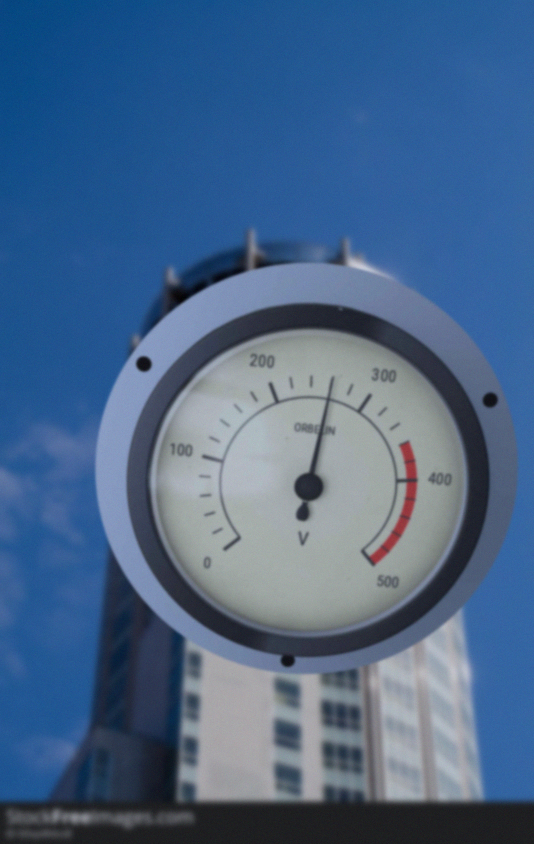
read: 260 V
